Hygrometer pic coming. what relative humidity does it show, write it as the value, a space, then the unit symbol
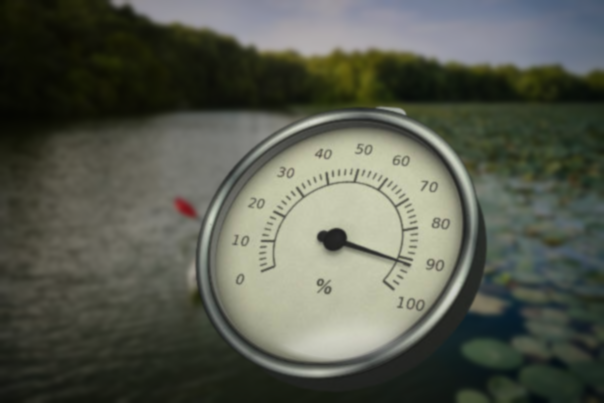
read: 92 %
